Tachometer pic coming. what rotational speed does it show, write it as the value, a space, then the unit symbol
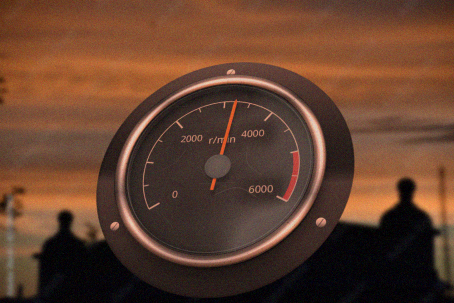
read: 3250 rpm
